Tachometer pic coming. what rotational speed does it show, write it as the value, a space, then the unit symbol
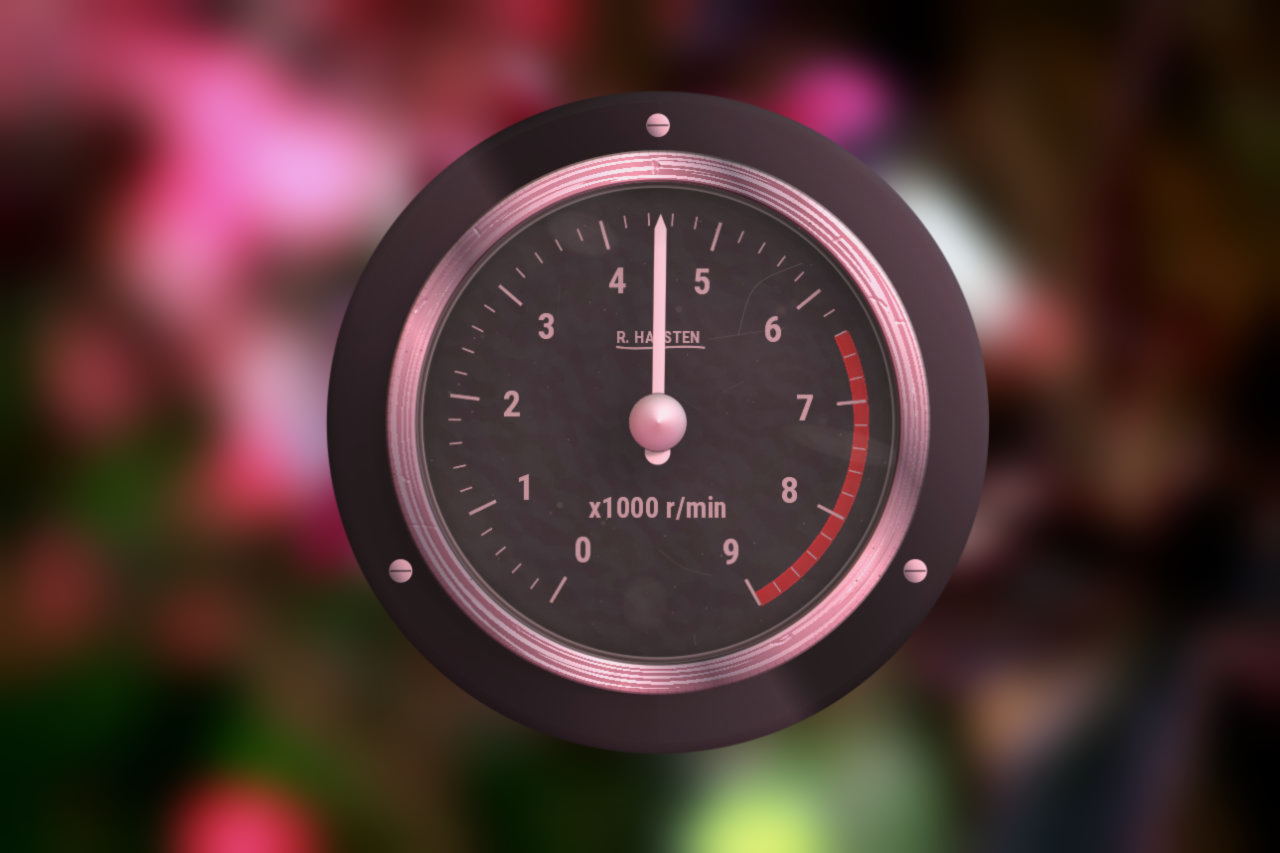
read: 4500 rpm
